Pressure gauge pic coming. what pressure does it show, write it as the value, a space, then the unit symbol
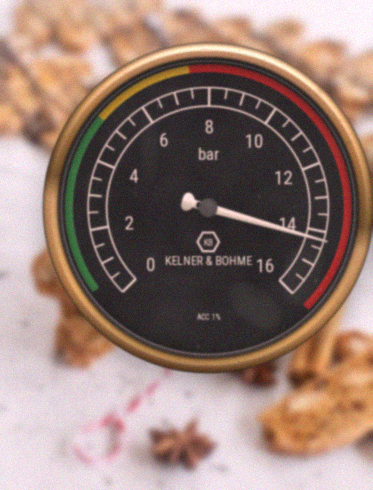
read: 14.25 bar
